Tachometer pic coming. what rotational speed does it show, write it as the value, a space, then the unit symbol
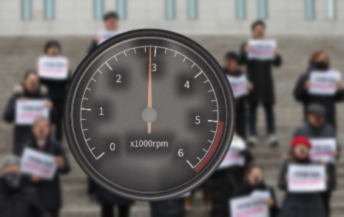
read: 2900 rpm
